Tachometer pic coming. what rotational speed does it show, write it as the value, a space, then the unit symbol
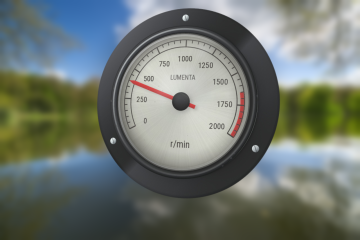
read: 400 rpm
